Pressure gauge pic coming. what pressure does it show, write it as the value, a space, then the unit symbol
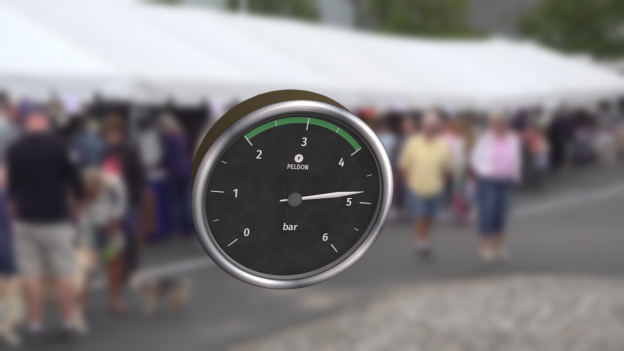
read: 4.75 bar
